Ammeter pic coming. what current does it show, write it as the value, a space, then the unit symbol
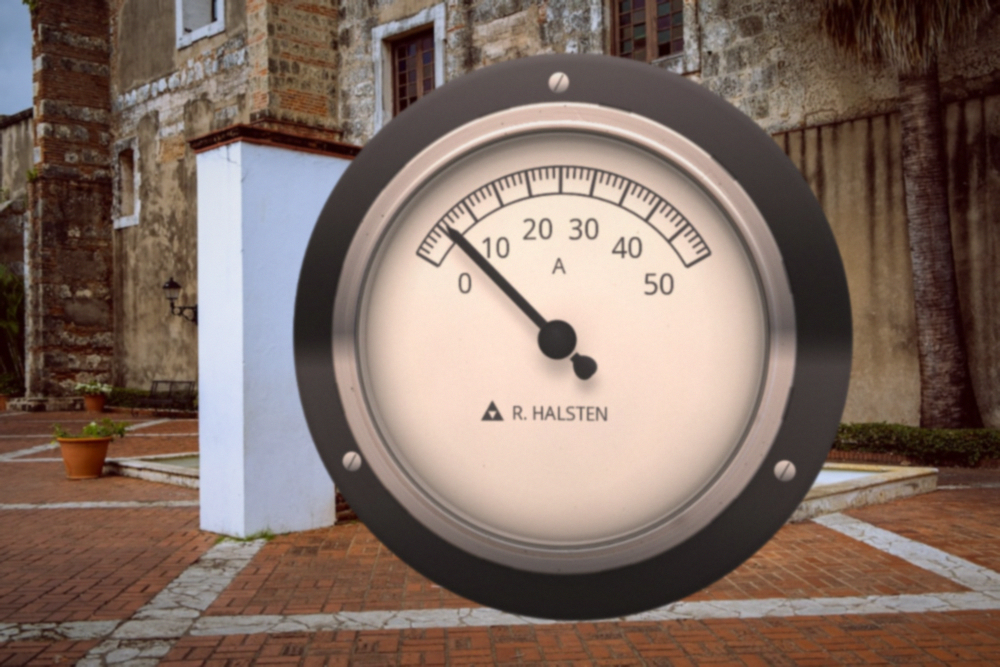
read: 6 A
